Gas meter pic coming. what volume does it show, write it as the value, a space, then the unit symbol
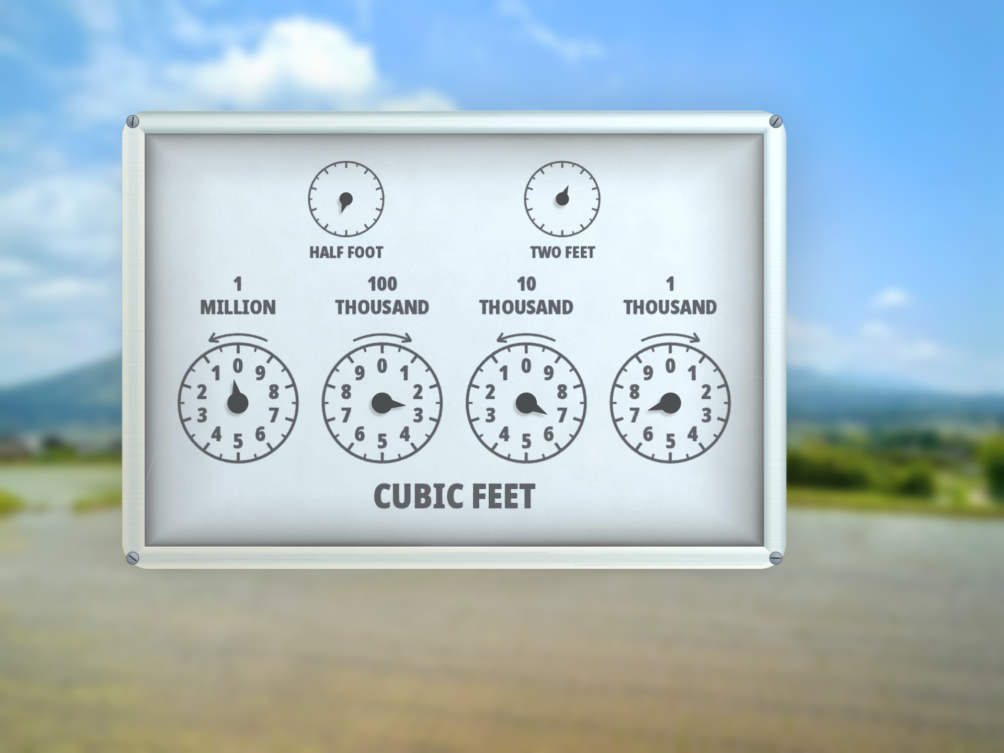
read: 26700 ft³
